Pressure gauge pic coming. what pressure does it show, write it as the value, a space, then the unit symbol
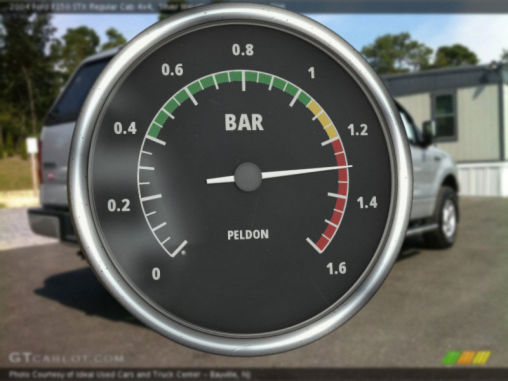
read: 1.3 bar
